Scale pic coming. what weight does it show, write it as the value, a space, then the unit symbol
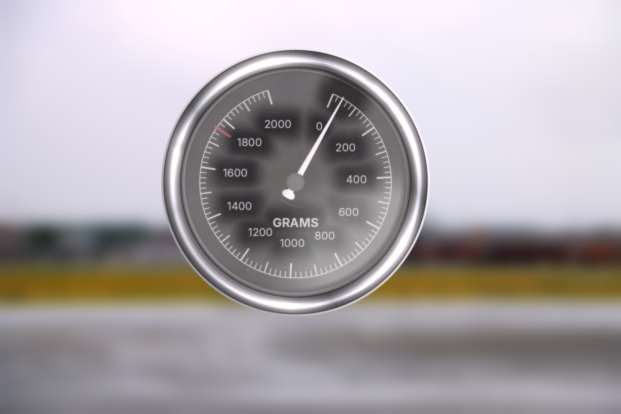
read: 40 g
